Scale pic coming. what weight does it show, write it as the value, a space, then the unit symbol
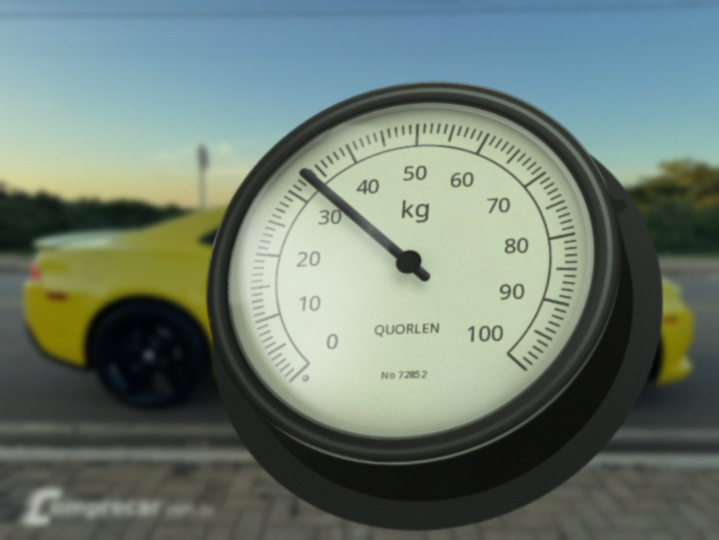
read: 33 kg
